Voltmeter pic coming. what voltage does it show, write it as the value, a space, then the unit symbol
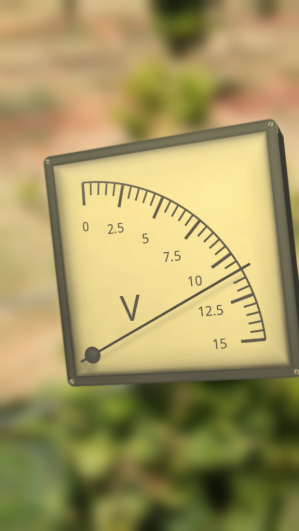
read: 11 V
